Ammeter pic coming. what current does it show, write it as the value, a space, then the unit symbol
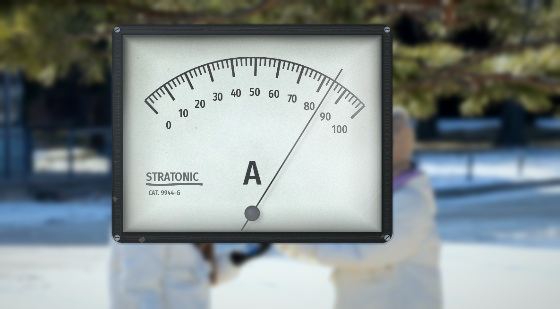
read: 84 A
